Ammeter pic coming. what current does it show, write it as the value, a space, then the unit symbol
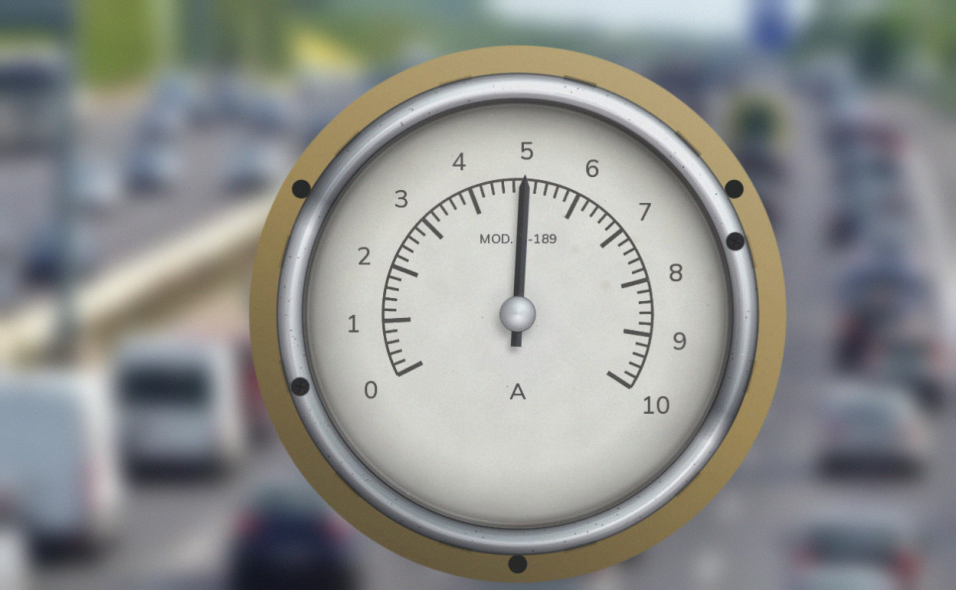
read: 5 A
